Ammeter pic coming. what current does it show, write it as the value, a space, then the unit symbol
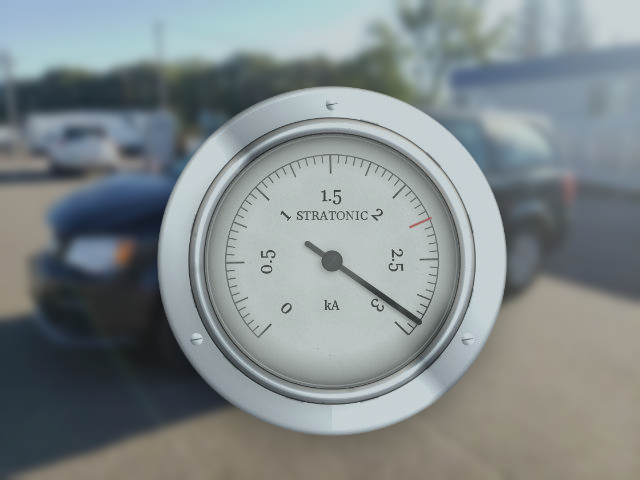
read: 2.9 kA
